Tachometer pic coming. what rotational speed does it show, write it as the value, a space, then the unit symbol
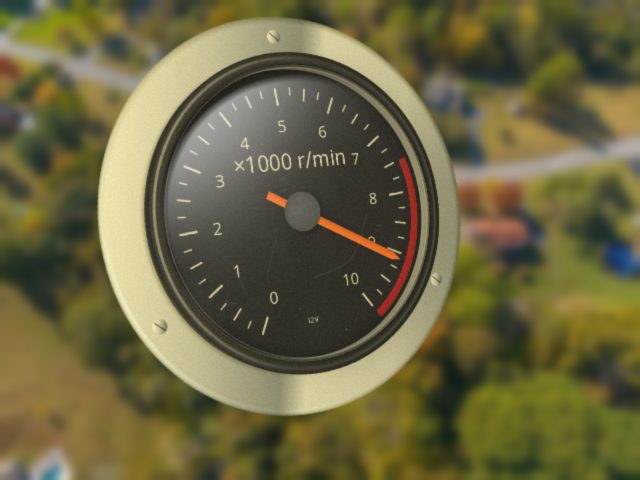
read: 9125 rpm
